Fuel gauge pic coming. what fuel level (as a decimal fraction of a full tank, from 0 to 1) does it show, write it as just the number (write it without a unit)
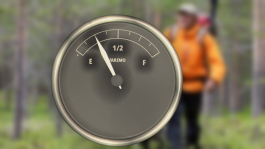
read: 0.25
